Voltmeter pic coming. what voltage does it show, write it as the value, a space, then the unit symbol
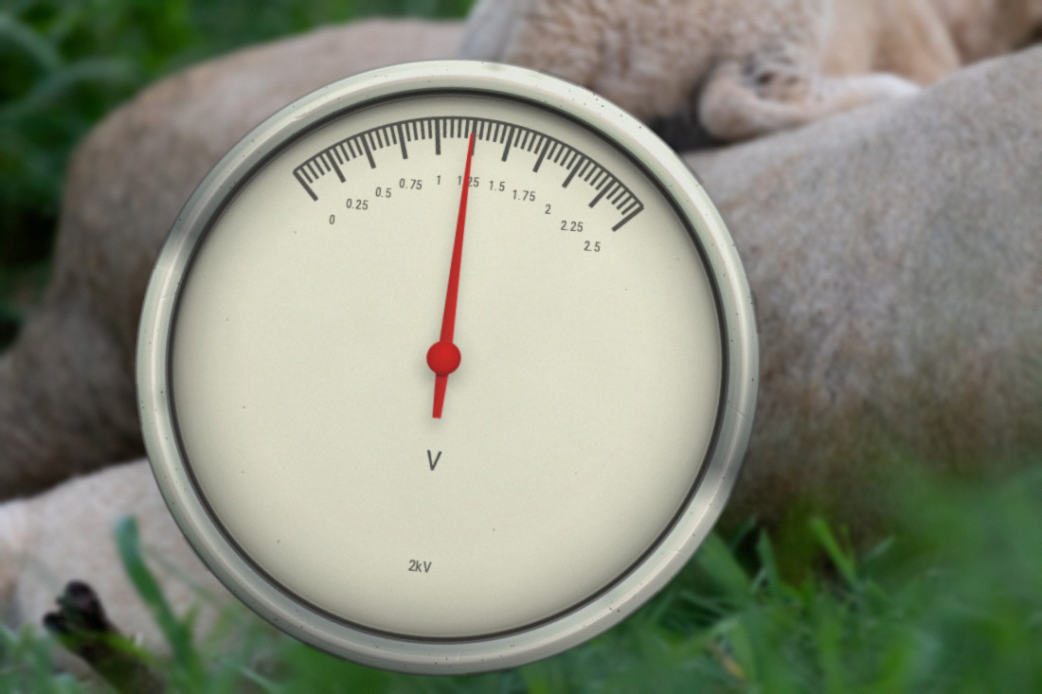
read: 1.25 V
